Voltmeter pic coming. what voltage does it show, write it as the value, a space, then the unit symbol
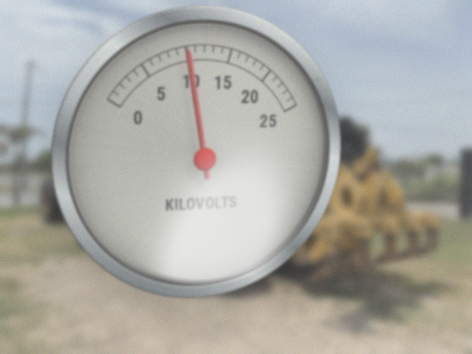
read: 10 kV
